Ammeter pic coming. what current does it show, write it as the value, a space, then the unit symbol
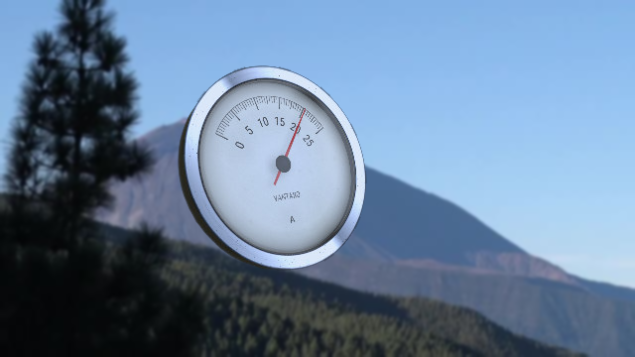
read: 20 A
